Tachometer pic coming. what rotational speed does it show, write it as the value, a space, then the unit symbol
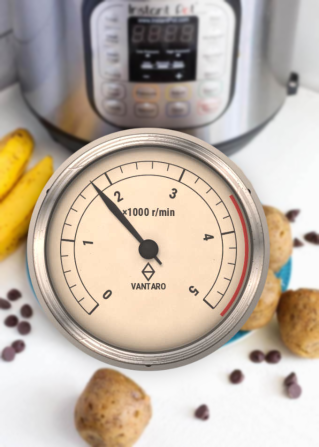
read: 1800 rpm
